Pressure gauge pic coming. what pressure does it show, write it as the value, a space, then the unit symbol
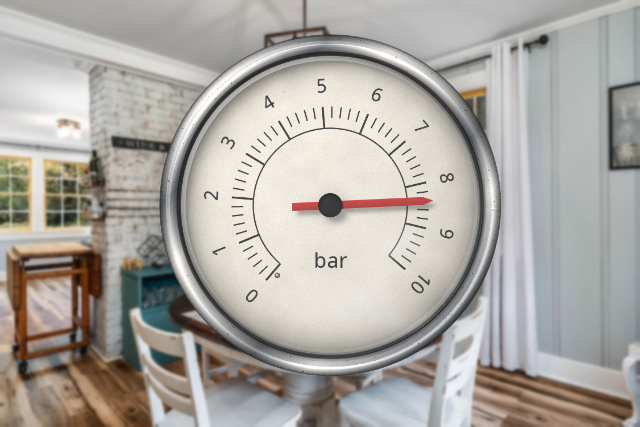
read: 8.4 bar
